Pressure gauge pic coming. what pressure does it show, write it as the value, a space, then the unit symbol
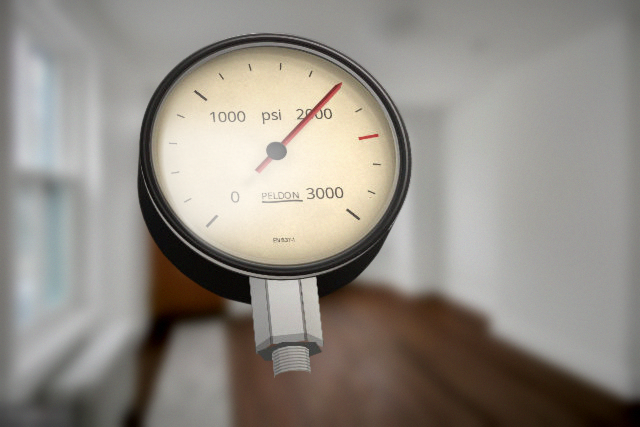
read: 2000 psi
